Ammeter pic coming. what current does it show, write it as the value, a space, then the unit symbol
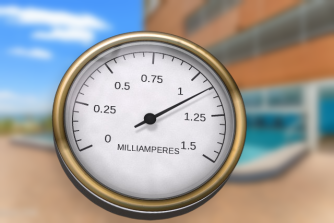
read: 1.1 mA
